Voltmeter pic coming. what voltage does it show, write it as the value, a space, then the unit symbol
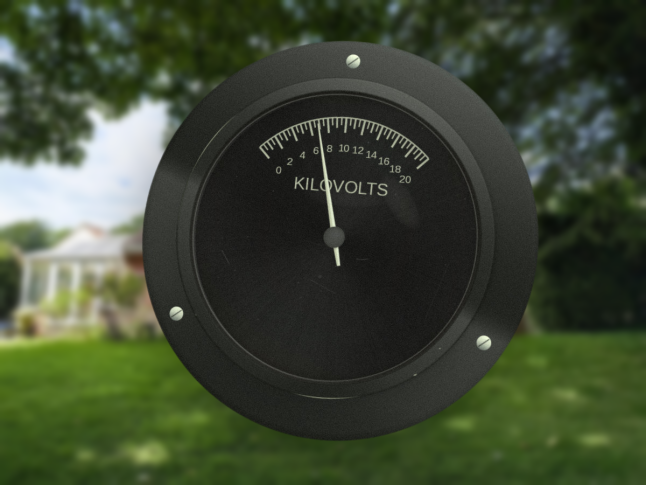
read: 7 kV
